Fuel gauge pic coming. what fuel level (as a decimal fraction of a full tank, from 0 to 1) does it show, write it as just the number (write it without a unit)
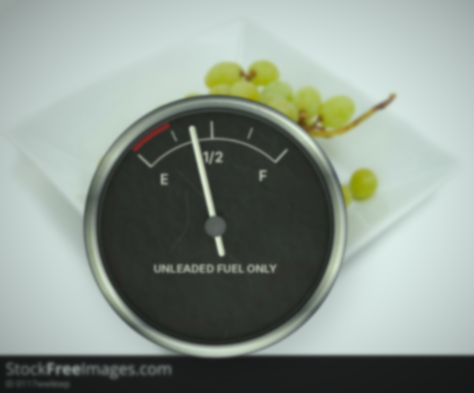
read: 0.375
